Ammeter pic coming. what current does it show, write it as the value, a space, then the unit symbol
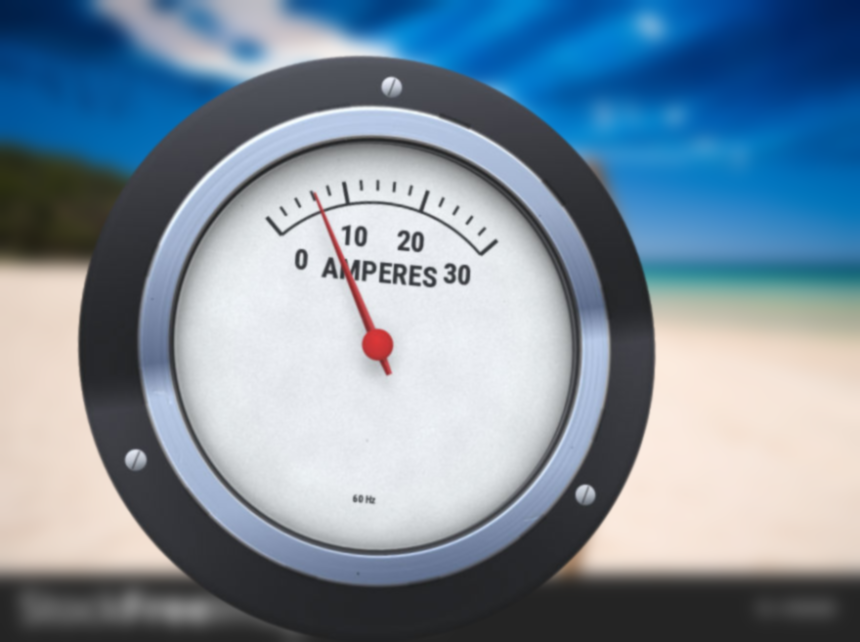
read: 6 A
